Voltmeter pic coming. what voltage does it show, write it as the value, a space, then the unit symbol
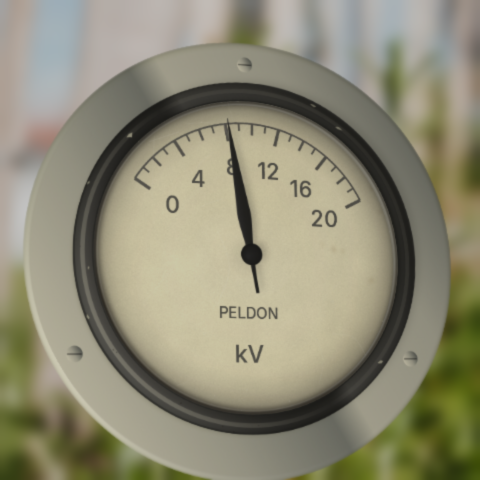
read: 8 kV
